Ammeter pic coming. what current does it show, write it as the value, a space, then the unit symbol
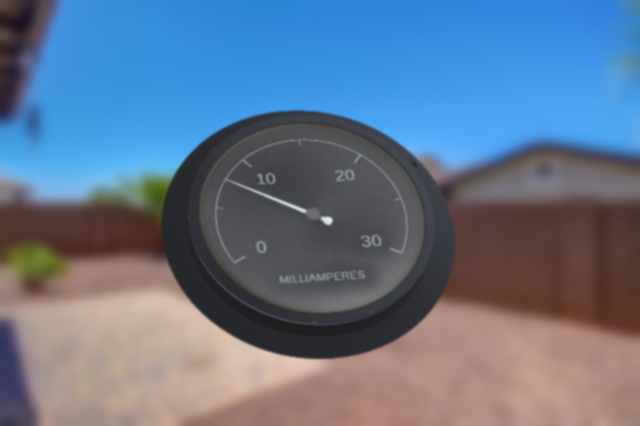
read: 7.5 mA
